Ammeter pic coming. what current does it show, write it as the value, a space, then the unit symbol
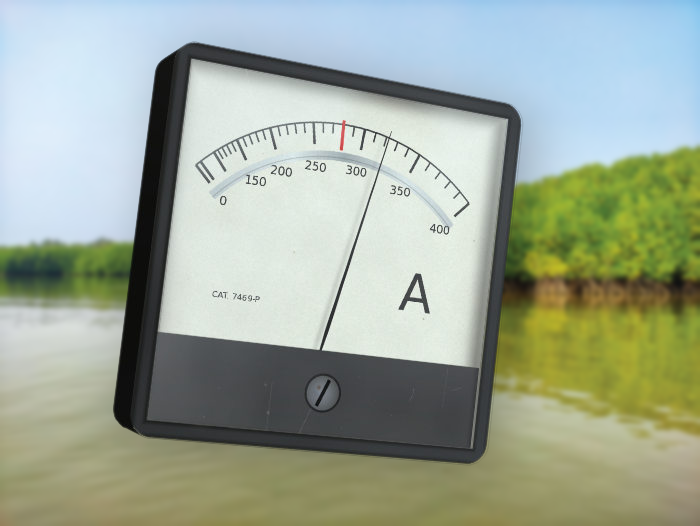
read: 320 A
